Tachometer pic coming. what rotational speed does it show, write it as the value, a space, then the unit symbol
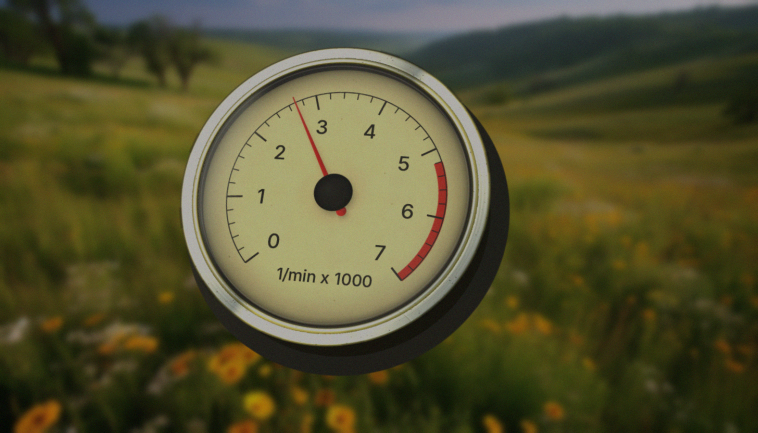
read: 2700 rpm
